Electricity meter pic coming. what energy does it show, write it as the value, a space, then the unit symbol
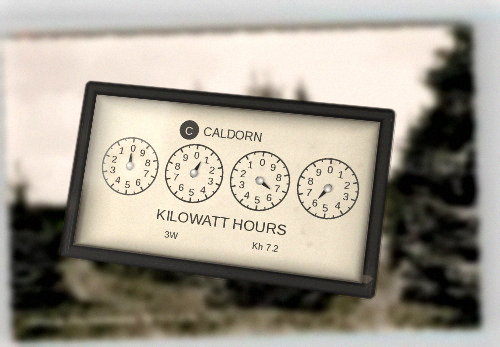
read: 66 kWh
